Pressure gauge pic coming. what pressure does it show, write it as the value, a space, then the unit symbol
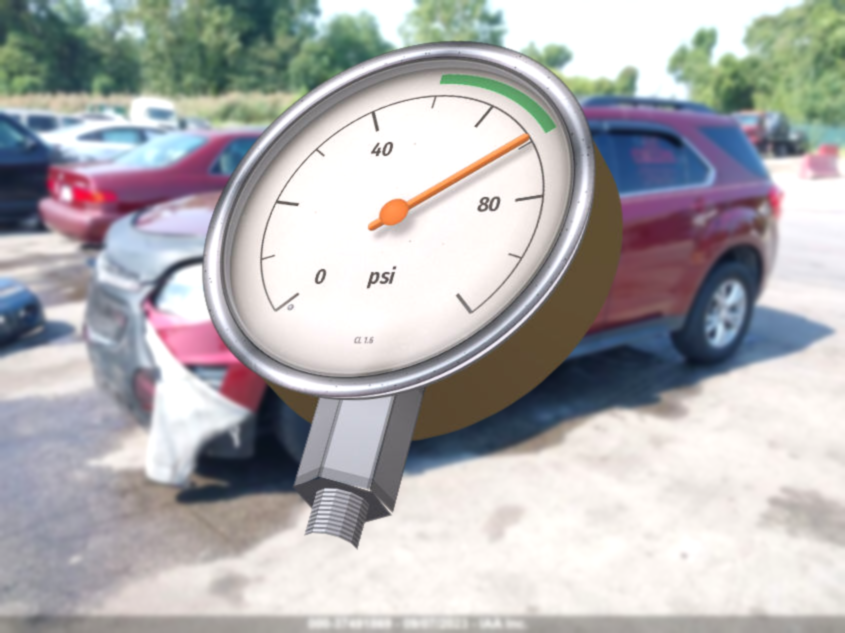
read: 70 psi
